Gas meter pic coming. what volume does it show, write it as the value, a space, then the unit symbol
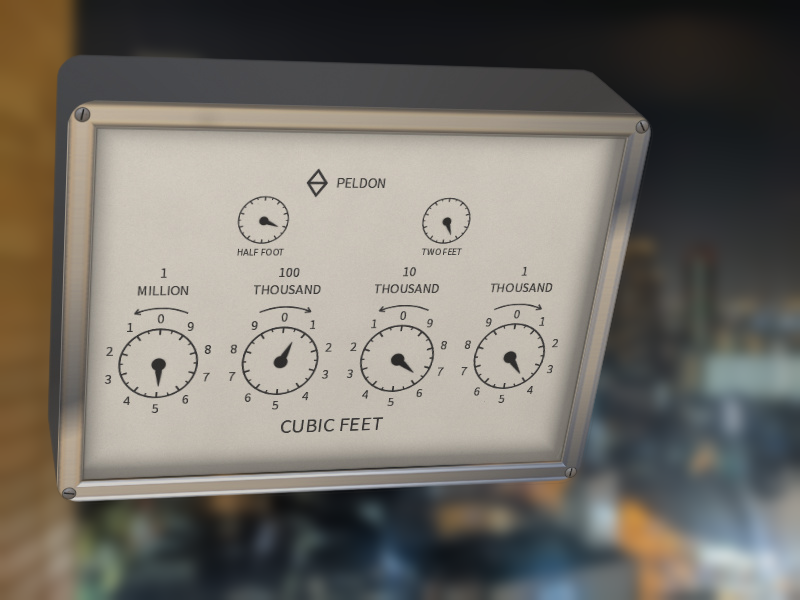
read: 506400 ft³
